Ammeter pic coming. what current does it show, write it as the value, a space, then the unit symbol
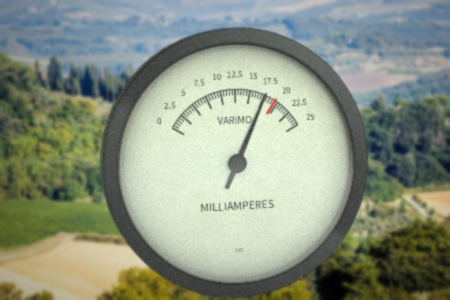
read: 17.5 mA
